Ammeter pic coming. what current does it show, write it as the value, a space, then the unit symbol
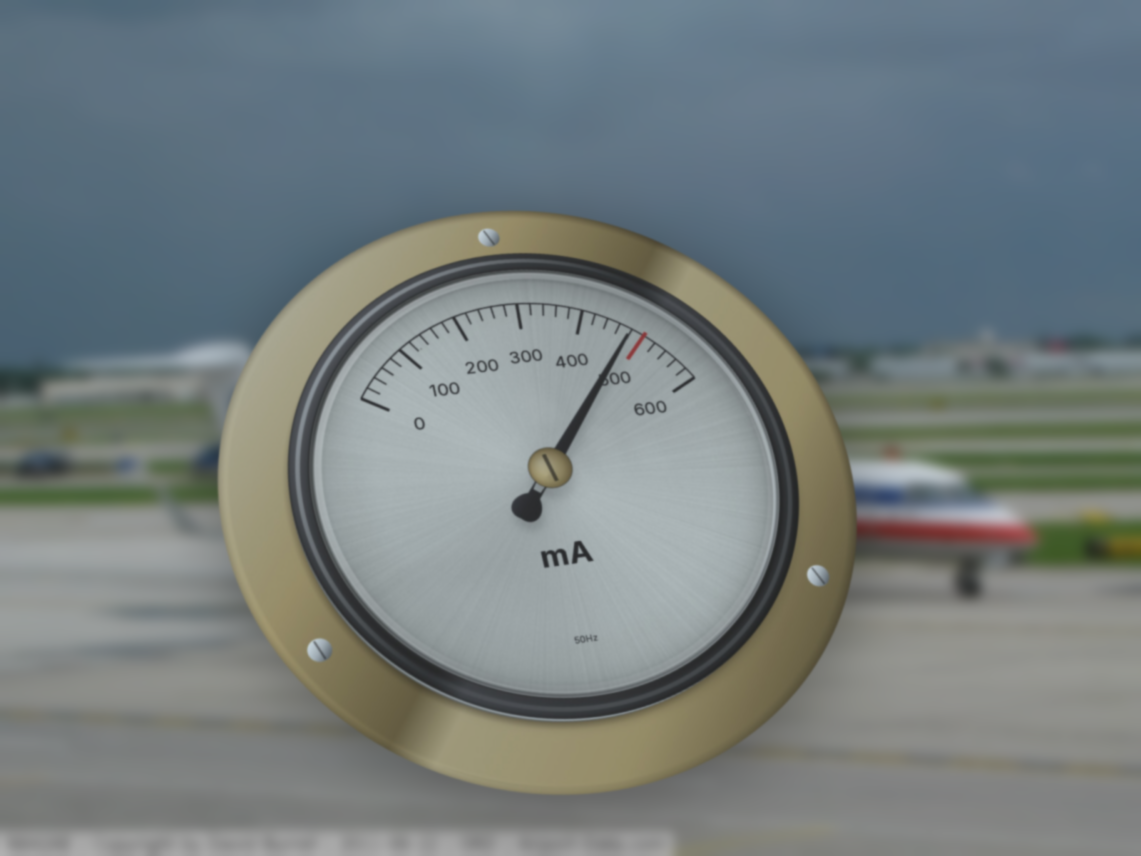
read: 480 mA
